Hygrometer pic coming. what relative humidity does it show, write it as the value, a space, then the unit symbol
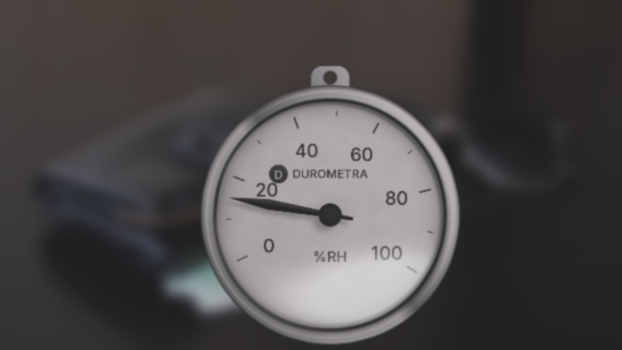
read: 15 %
